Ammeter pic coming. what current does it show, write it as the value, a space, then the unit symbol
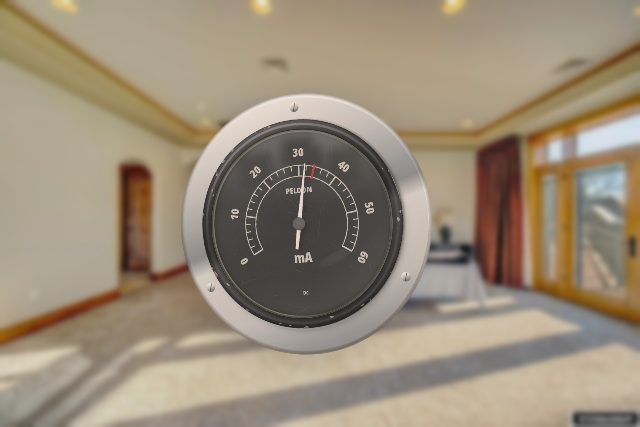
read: 32 mA
